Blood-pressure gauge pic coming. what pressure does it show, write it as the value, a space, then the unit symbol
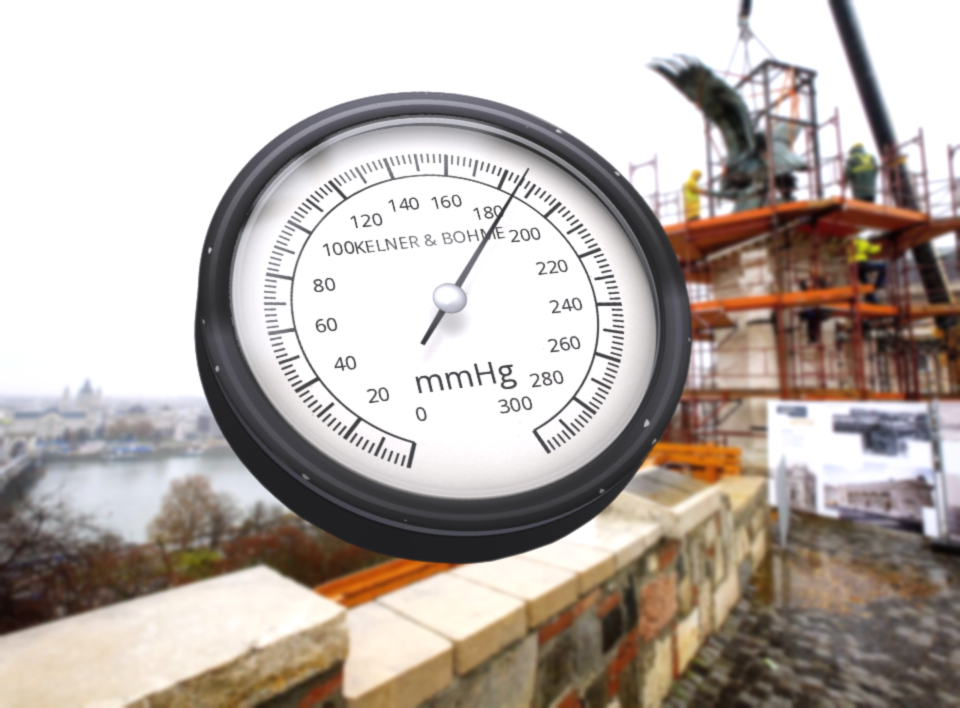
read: 186 mmHg
